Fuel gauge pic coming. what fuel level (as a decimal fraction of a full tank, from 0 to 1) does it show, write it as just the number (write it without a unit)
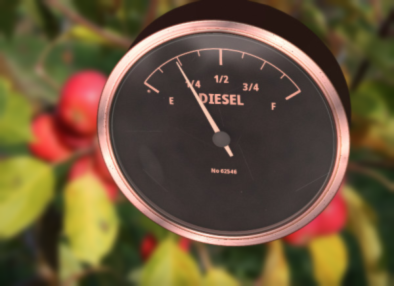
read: 0.25
